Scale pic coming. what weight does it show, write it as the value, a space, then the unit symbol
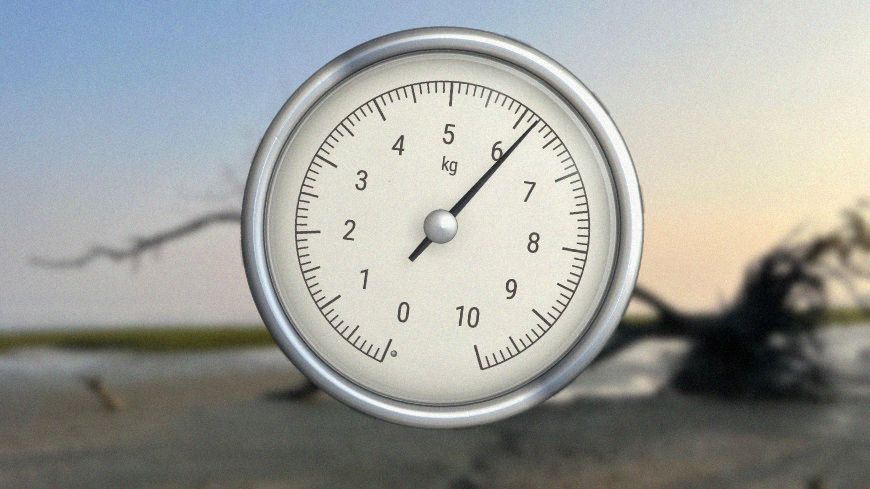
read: 6.2 kg
